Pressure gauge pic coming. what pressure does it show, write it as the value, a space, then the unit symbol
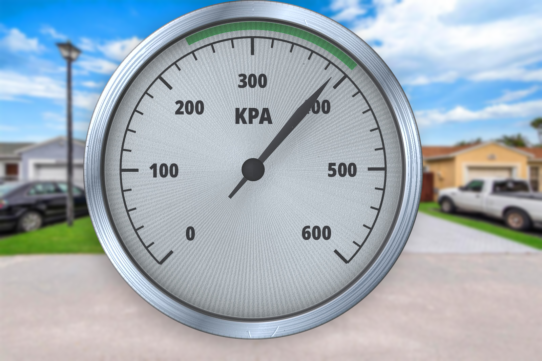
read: 390 kPa
